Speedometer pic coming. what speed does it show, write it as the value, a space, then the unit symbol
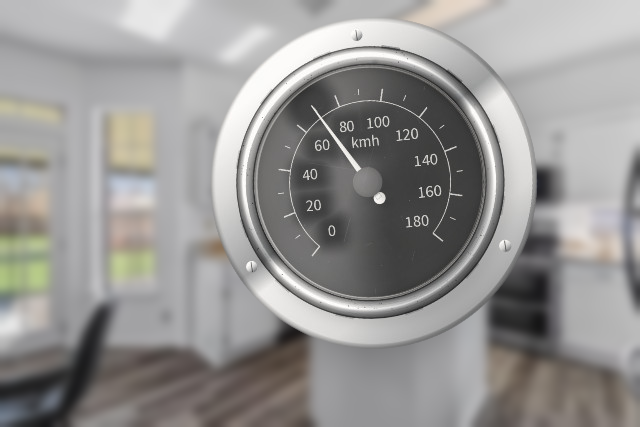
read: 70 km/h
